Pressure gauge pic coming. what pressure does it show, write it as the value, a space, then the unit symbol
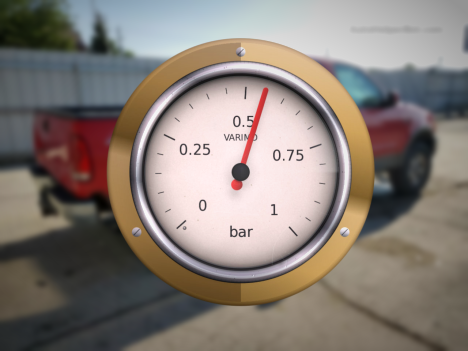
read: 0.55 bar
